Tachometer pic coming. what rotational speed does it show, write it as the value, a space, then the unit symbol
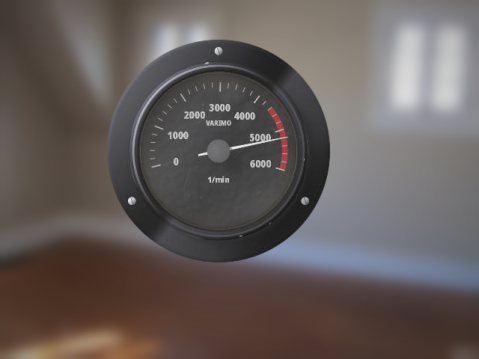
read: 5200 rpm
